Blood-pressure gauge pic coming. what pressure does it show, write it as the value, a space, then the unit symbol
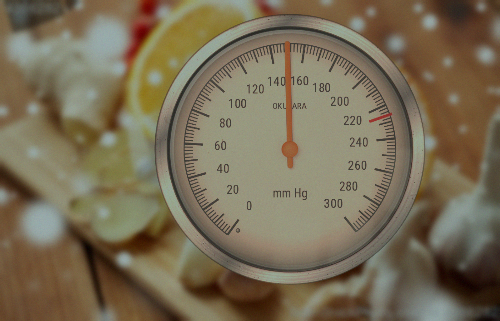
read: 150 mmHg
